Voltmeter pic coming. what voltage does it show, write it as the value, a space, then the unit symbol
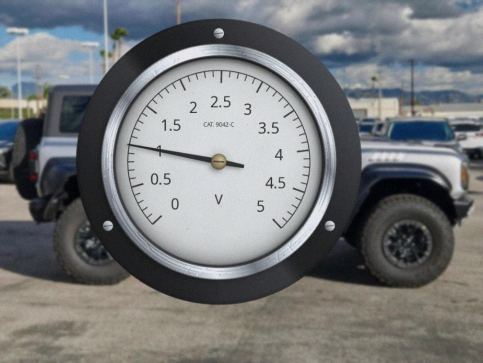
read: 1 V
